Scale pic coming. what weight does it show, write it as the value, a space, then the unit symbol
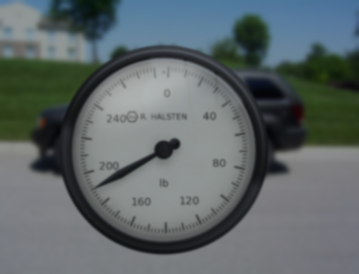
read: 190 lb
